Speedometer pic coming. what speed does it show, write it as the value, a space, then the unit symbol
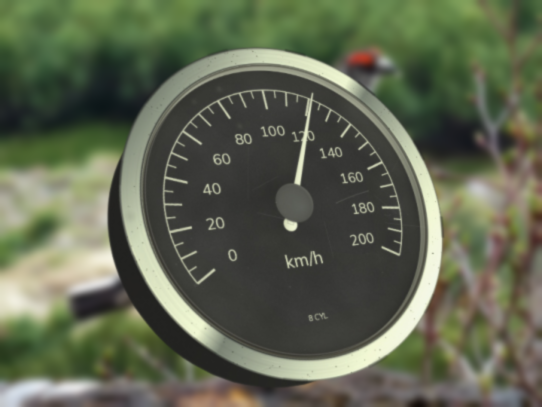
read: 120 km/h
